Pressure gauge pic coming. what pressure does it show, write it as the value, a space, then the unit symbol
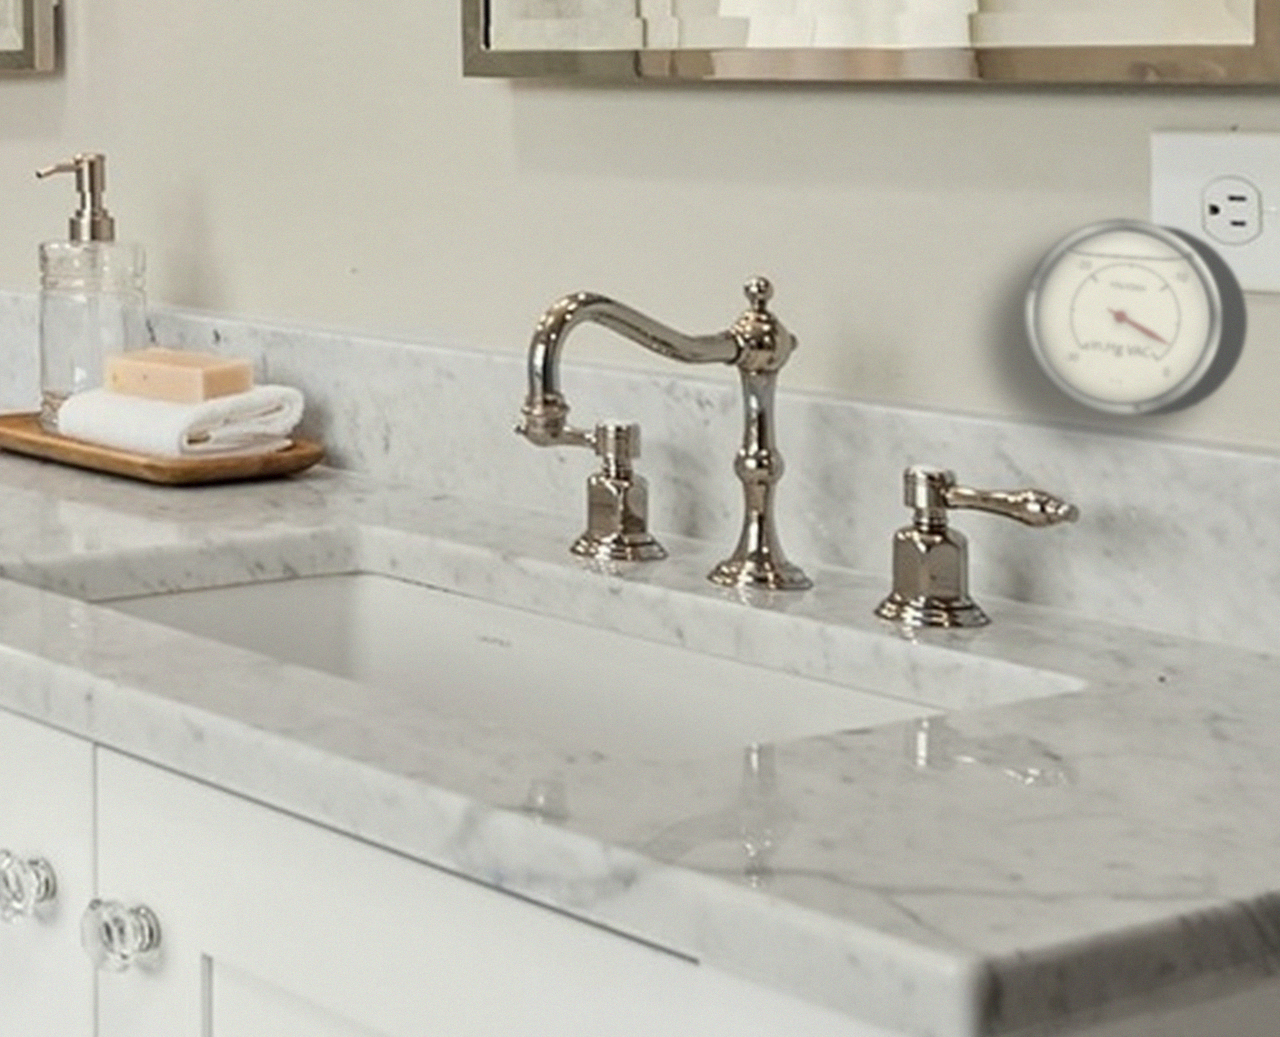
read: -2.5 inHg
